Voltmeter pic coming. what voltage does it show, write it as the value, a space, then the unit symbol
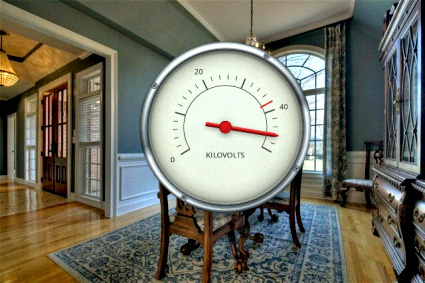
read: 46 kV
